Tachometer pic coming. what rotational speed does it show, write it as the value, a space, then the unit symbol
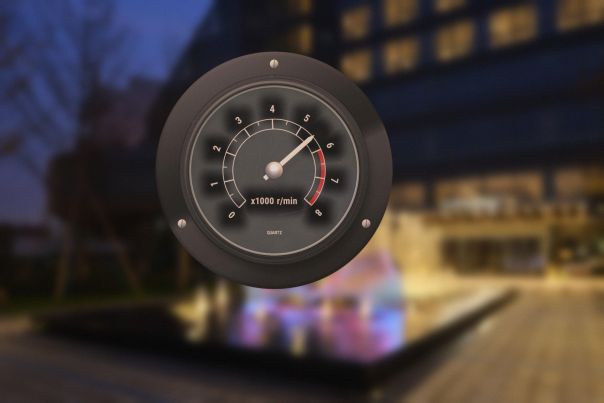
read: 5500 rpm
